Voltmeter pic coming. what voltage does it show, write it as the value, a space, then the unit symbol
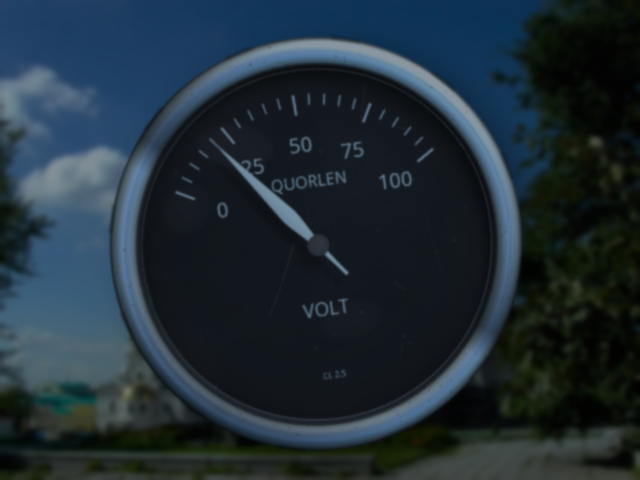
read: 20 V
